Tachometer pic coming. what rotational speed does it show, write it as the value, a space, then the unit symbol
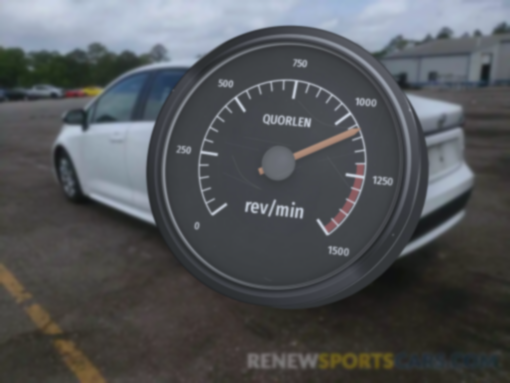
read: 1075 rpm
